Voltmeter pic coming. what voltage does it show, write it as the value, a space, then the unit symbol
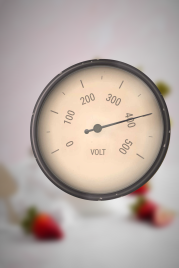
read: 400 V
